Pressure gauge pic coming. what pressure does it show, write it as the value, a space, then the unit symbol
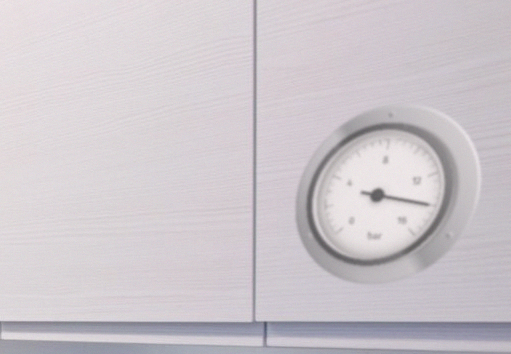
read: 14 bar
